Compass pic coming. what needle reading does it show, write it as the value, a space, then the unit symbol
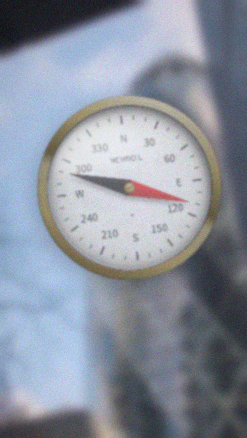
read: 110 °
